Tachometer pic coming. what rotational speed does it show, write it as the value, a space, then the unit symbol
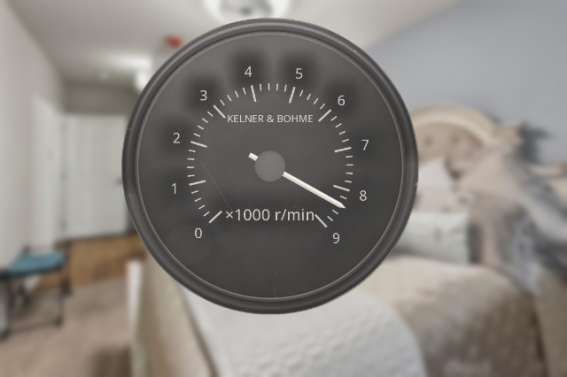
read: 8400 rpm
